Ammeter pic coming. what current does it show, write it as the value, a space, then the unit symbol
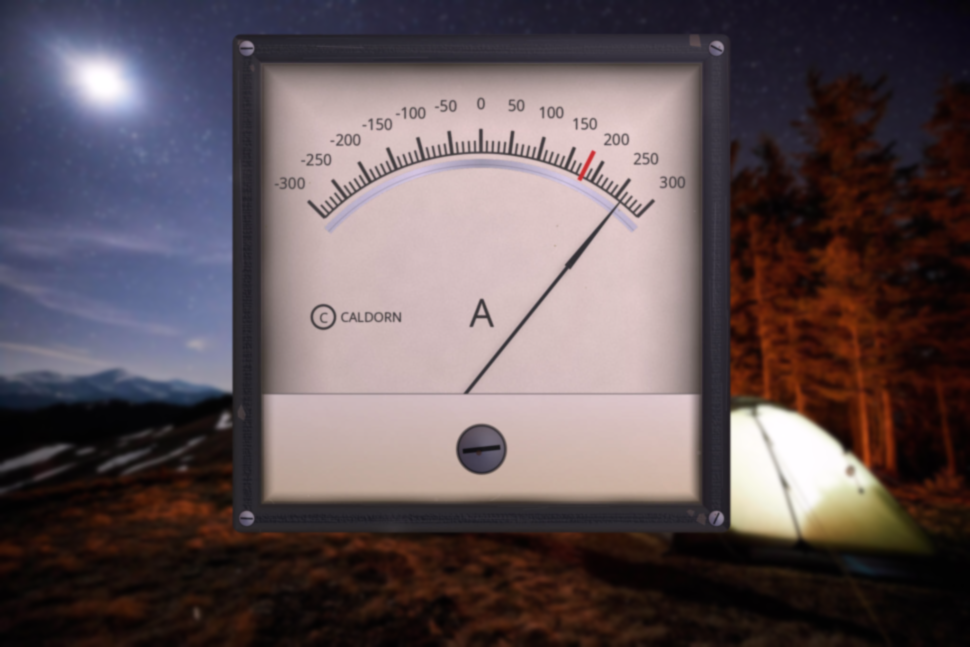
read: 260 A
